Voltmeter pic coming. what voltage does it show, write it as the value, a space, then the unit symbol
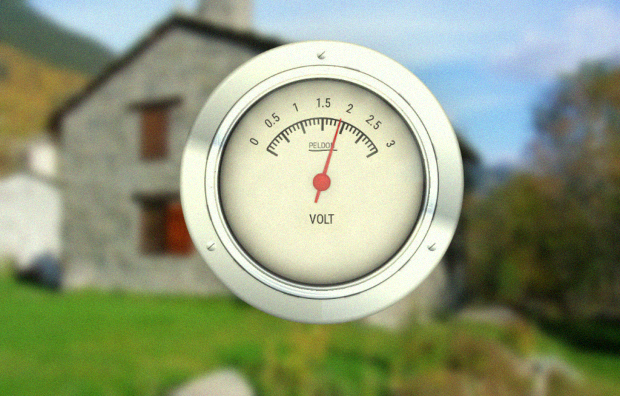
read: 1.9 V
